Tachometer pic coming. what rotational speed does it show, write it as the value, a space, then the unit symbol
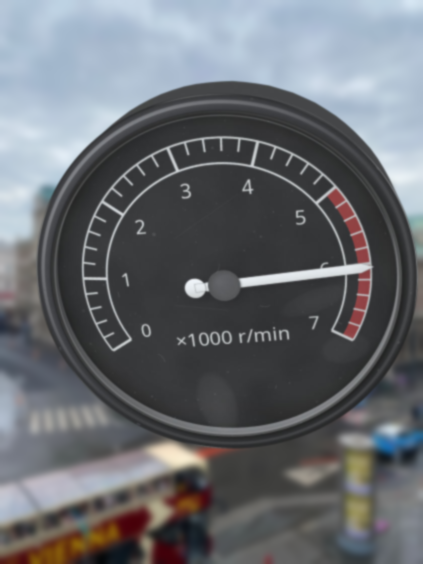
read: 6000 rpm
